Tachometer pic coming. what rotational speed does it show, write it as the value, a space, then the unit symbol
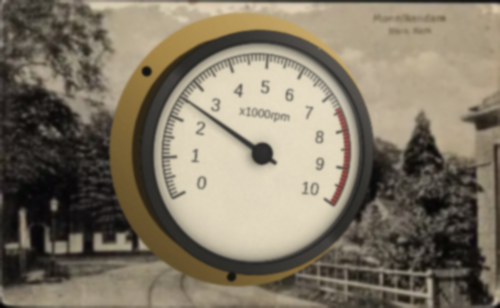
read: 2500 rpm
